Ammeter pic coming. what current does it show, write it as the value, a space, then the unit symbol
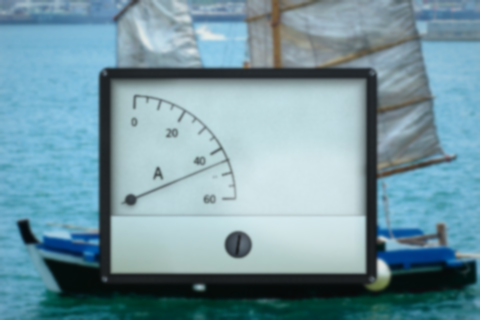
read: 45 A
